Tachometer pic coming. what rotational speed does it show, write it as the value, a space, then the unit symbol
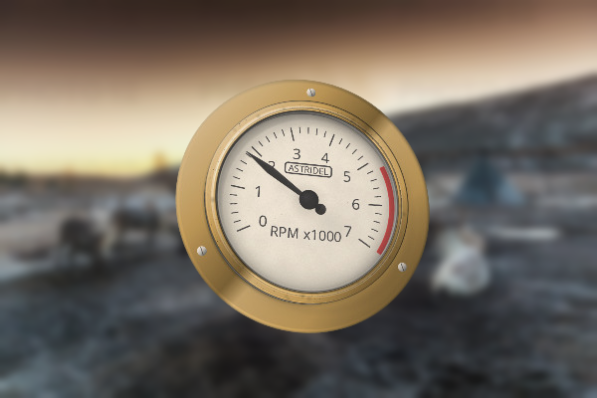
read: 1800 rpm
